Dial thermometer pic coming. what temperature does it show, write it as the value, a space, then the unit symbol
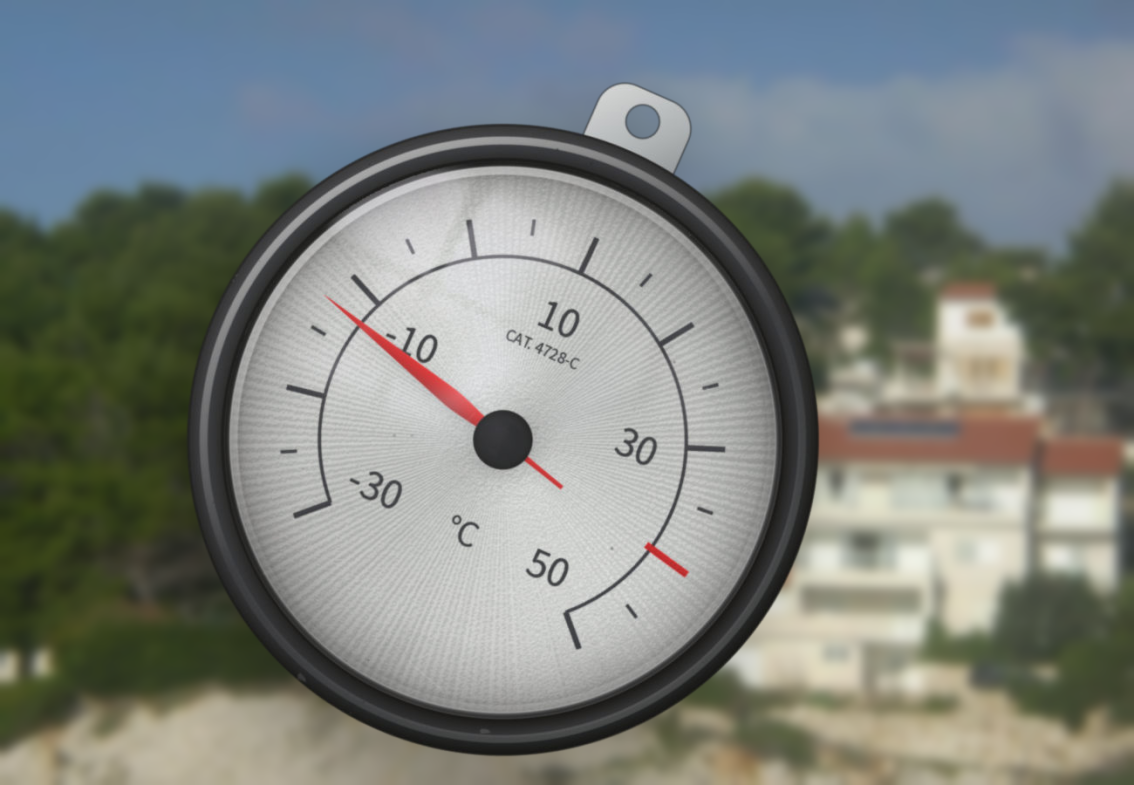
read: -12.5 °C
